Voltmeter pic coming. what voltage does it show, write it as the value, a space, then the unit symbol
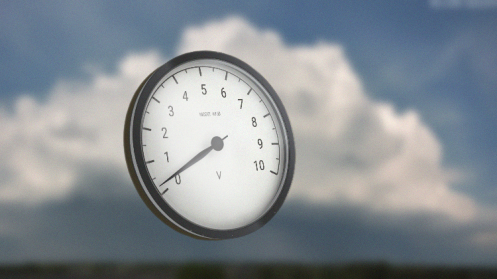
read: 0.25 V
